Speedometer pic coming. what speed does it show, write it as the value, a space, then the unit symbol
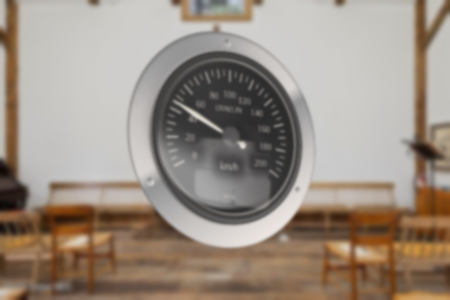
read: 45 km/h
